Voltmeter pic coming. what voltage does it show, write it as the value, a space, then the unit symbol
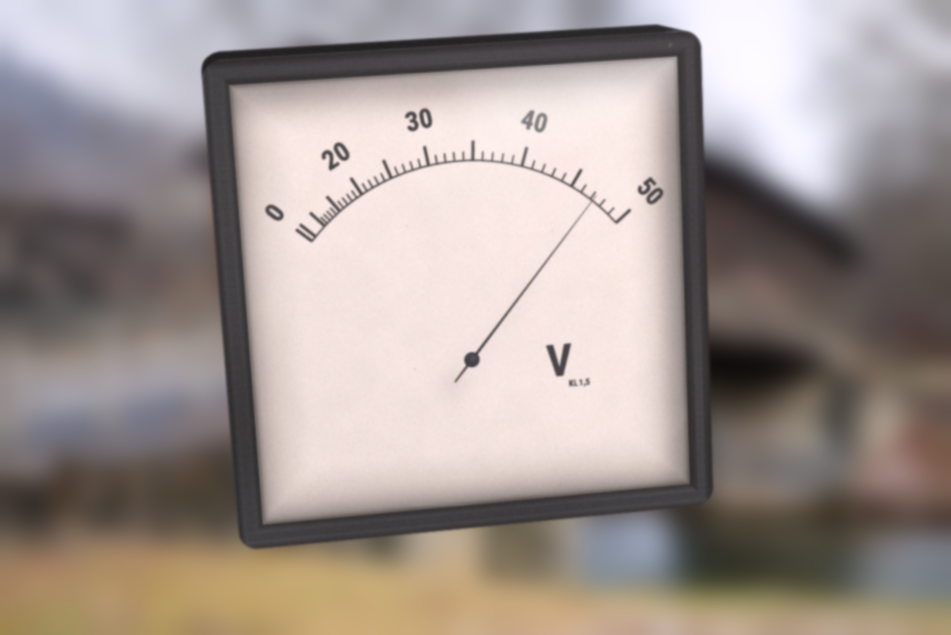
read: 47 V
